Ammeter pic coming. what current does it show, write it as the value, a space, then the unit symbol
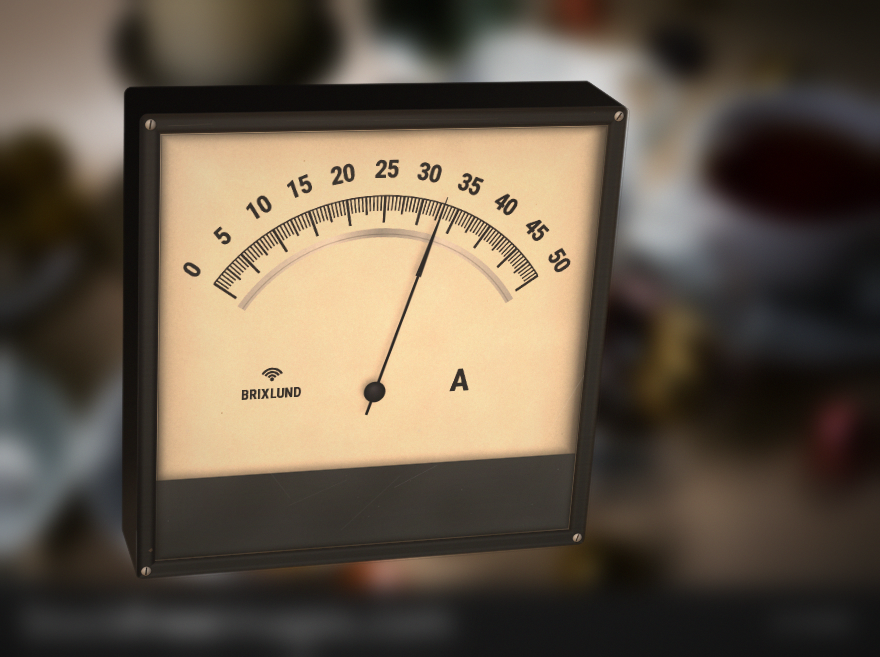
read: 32.5 A
